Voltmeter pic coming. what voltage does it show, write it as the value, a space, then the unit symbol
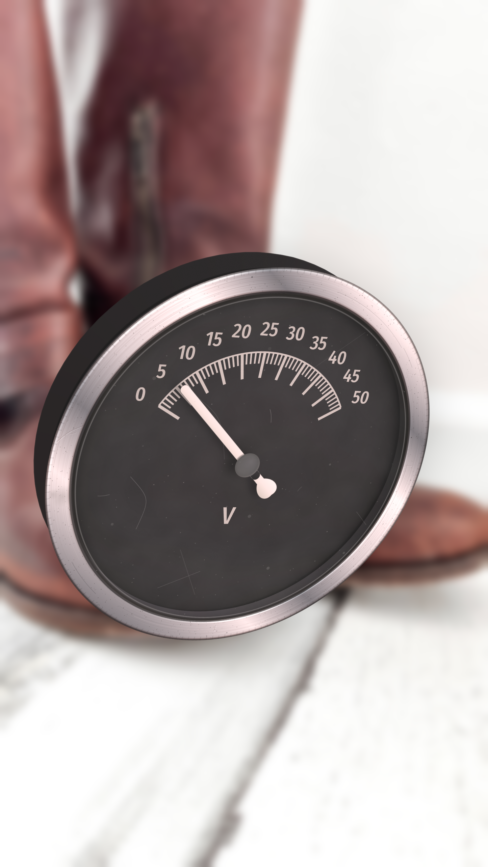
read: 6 V
